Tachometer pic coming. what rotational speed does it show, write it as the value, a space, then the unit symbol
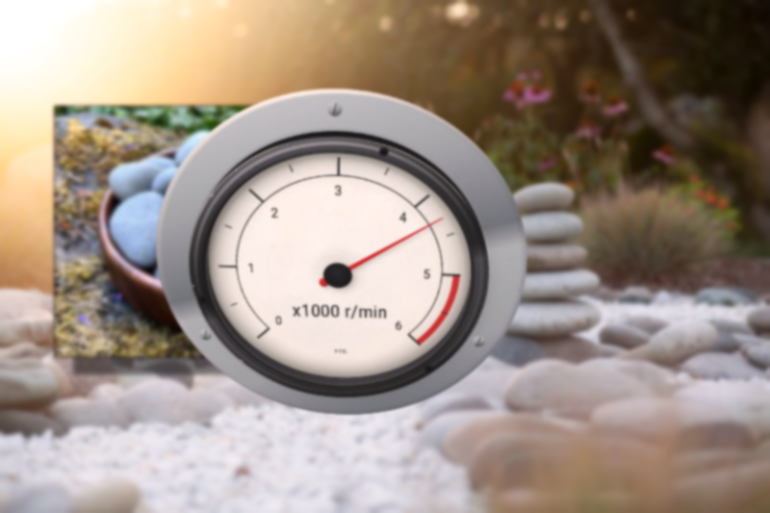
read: 4250 rpm
